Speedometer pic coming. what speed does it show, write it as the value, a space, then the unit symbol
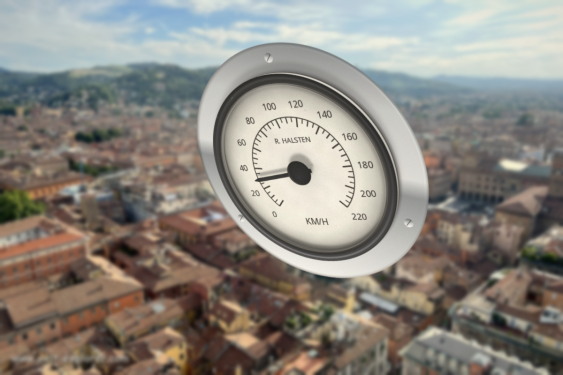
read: 30 km/h
